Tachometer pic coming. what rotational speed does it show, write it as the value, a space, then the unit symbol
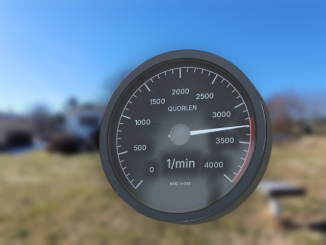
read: 3300 rpm
